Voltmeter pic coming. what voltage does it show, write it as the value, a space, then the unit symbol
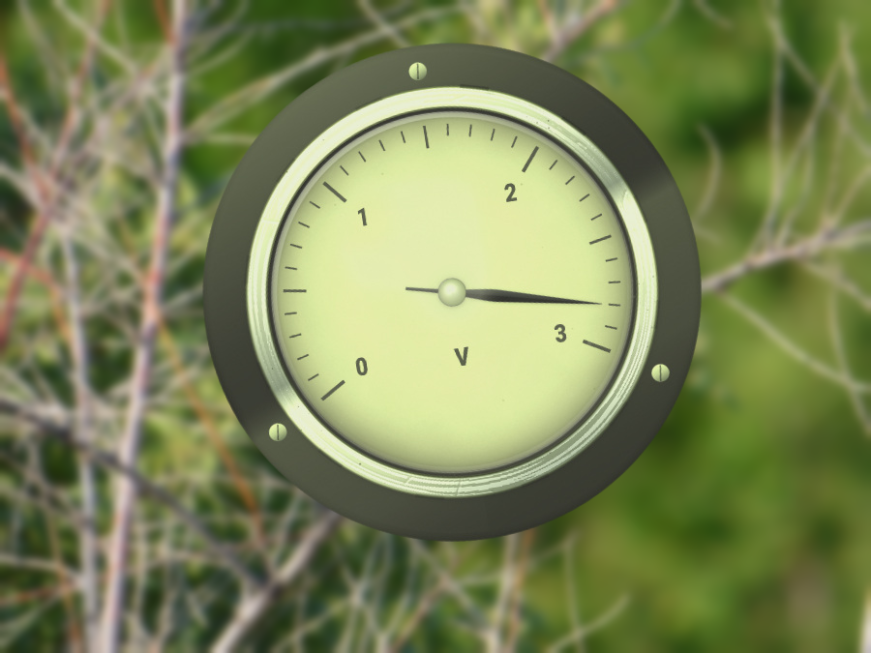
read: 2.8 V
